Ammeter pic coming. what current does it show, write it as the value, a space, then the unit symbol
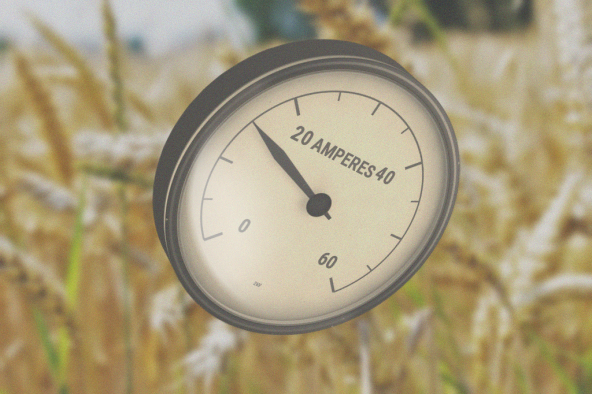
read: 15 A
